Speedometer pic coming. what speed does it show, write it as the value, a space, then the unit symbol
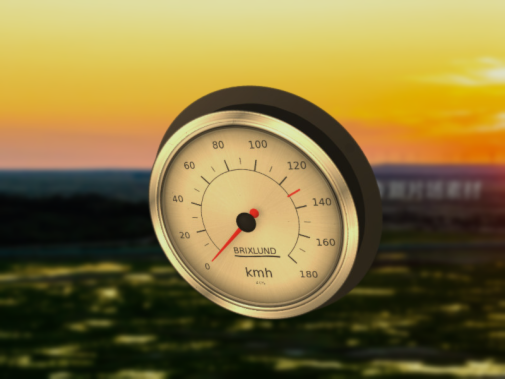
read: 0 km/h
